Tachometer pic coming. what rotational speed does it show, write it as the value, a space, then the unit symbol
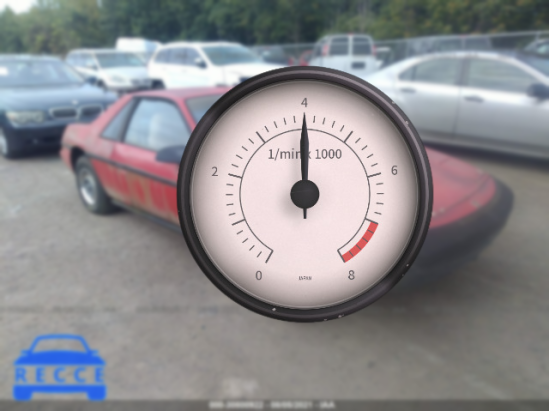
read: 4000 rpm
